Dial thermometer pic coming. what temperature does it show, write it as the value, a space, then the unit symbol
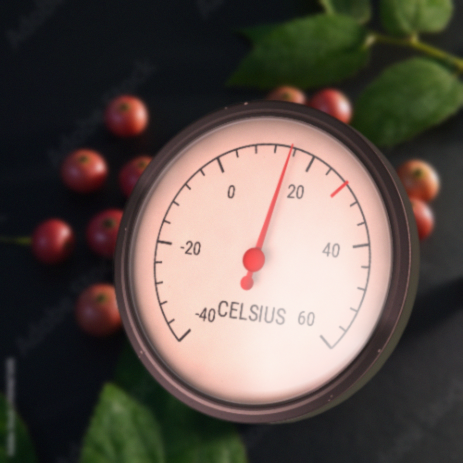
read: 16 °C
